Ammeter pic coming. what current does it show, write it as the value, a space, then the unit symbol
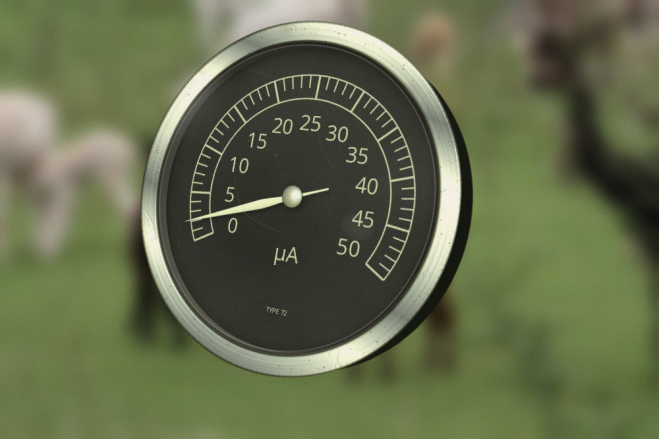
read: 2 µA
